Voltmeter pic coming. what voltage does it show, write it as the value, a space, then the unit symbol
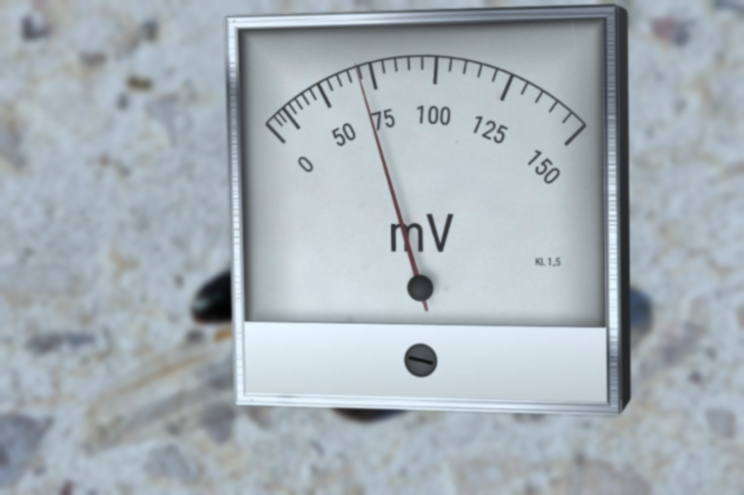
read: 70 mV
